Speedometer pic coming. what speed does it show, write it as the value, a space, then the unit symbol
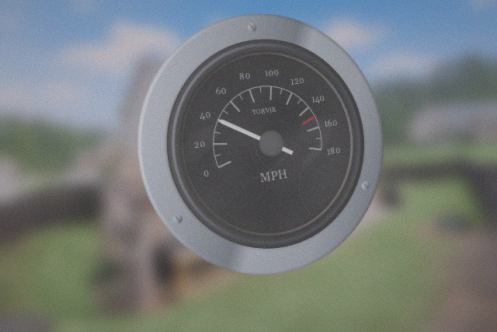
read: 40 mph
